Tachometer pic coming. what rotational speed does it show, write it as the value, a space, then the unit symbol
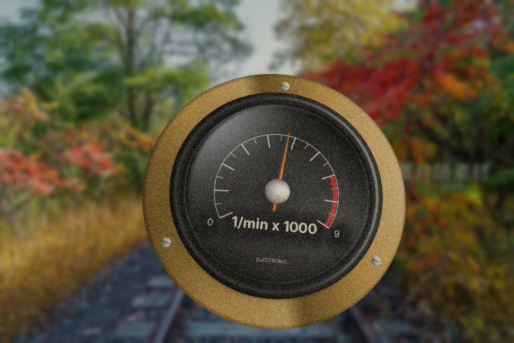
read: 4750 rpm
